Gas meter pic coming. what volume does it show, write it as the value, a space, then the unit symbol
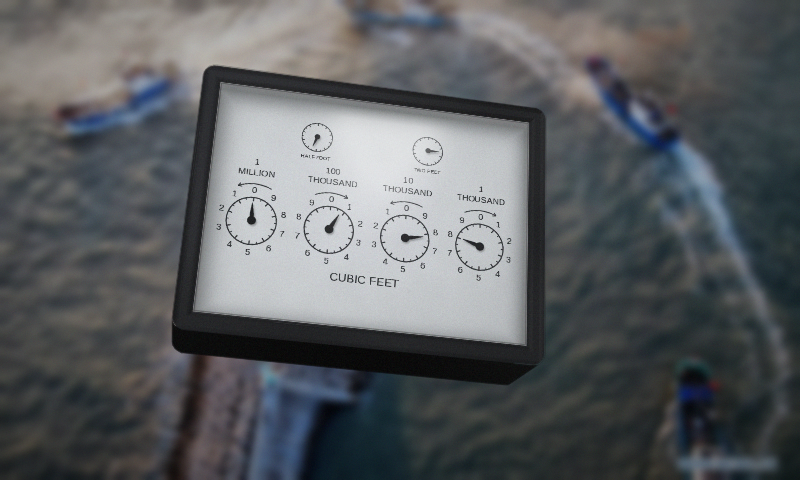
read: 7800 ft³
